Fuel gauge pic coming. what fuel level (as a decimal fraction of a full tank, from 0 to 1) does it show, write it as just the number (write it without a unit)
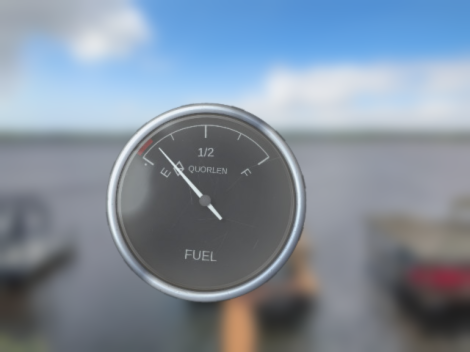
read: 0.125
